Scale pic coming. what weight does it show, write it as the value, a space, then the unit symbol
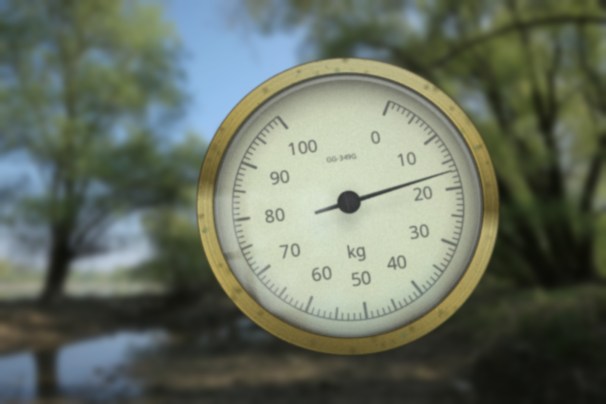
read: 17 kg
